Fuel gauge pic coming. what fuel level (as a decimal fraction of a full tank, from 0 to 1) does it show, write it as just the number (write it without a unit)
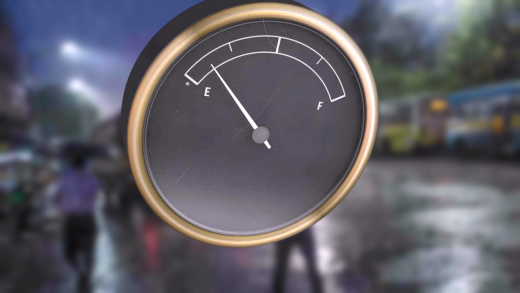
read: 0.125
